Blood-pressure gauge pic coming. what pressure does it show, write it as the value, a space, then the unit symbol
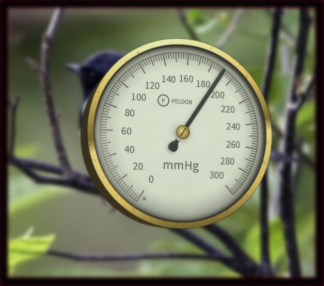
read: 190 mmHg
